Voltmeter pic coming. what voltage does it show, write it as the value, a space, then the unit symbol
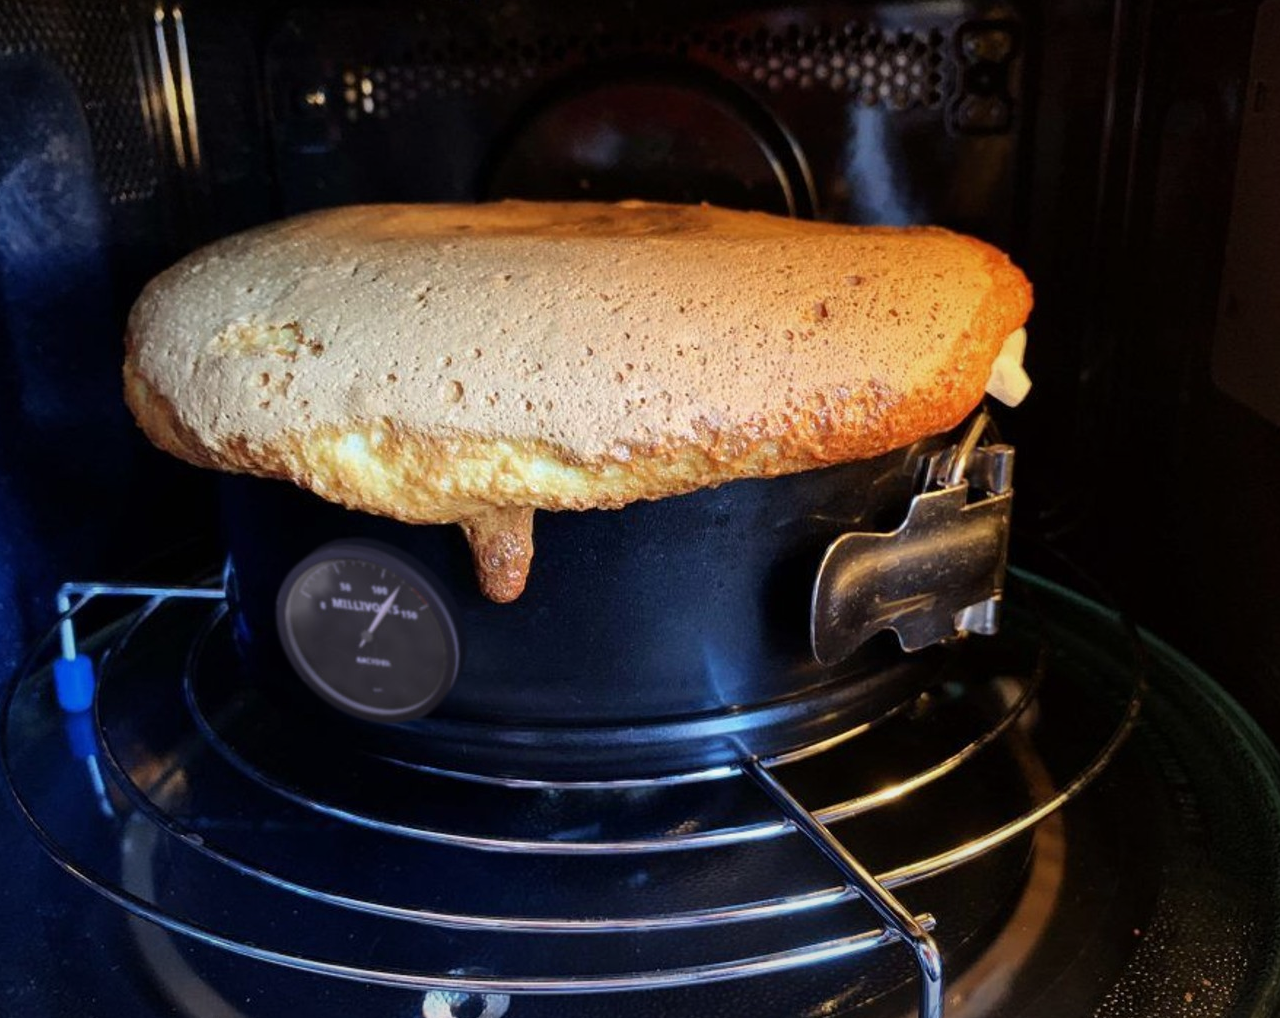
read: 120 mV
